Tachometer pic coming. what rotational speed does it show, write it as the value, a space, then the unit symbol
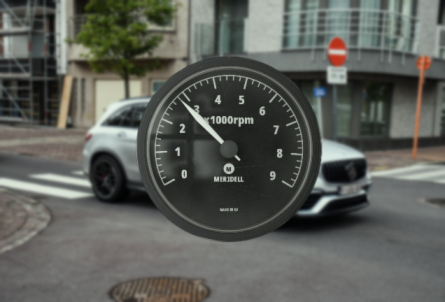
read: 2800 rpm
